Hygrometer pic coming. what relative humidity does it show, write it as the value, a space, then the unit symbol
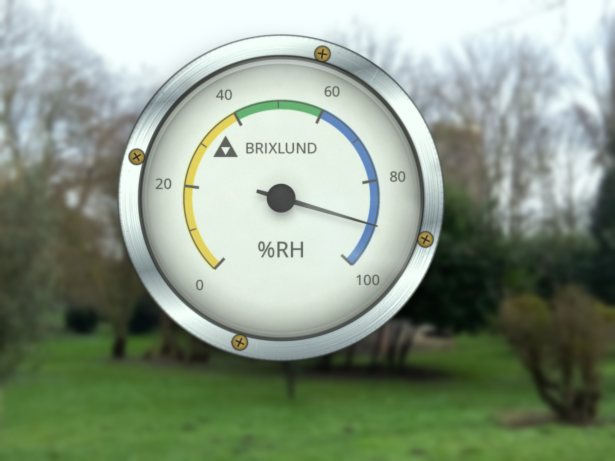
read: 90 %
